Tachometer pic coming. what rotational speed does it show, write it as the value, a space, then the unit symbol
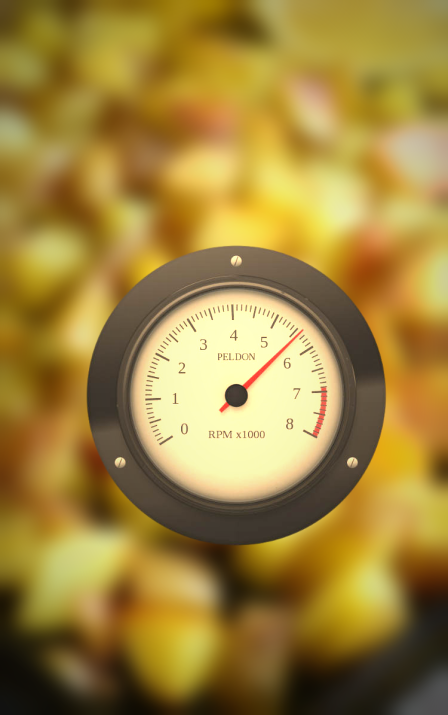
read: 5600 rpm
